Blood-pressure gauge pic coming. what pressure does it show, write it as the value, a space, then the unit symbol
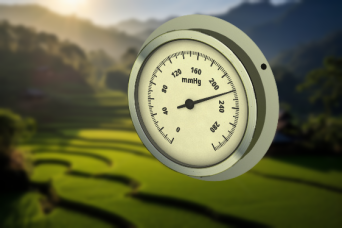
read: 220 mmHg
